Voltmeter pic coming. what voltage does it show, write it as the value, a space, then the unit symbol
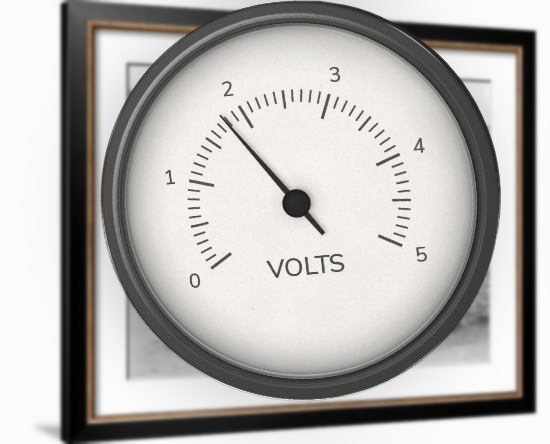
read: 1.8 V
